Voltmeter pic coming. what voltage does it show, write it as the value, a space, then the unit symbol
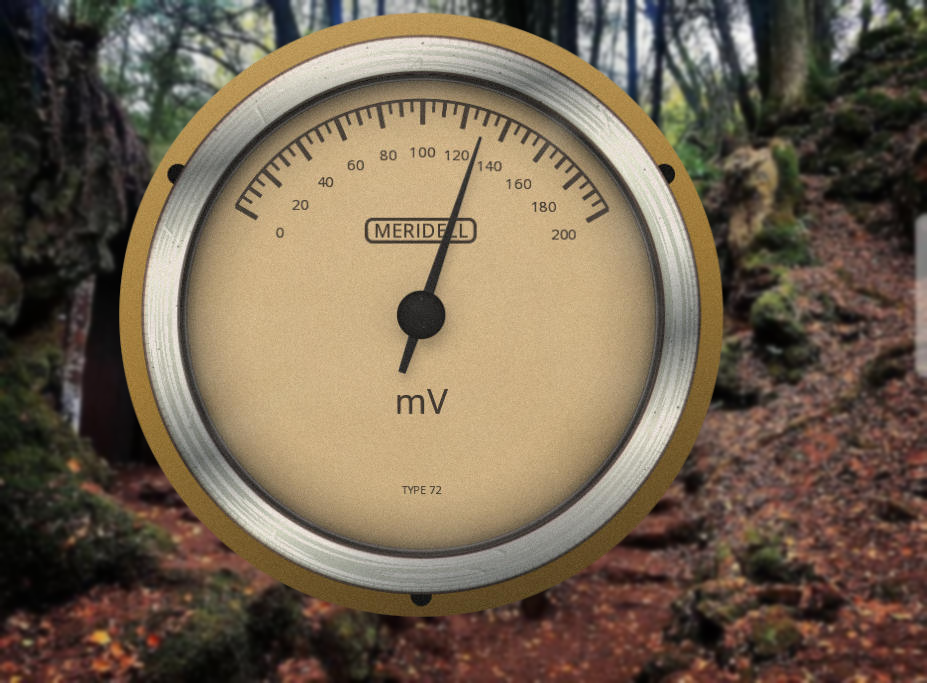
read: 130 mV
